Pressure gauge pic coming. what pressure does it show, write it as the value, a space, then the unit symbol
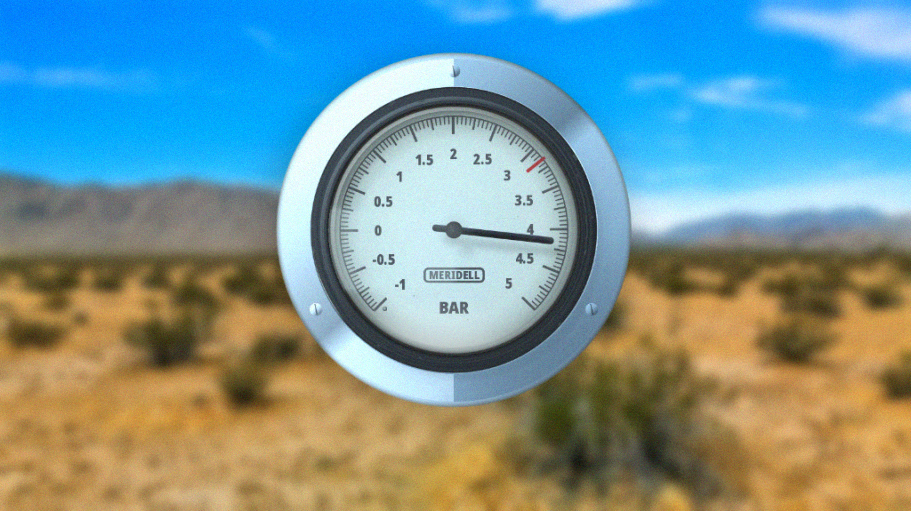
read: 4.15 bar
